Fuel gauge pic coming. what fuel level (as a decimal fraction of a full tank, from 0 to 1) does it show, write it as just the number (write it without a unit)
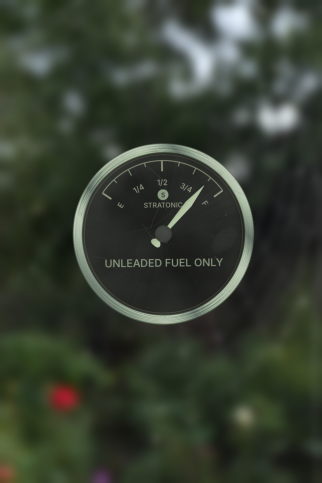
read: 0.875
